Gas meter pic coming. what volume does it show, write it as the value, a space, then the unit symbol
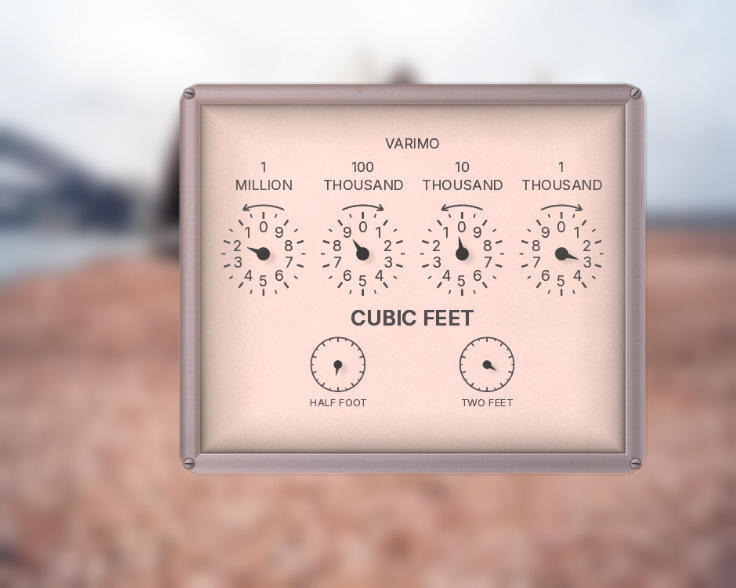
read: 190300 ft³
